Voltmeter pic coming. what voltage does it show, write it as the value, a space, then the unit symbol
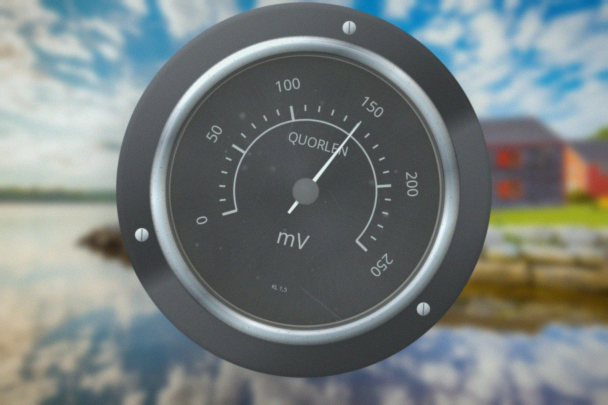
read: 150 mV
